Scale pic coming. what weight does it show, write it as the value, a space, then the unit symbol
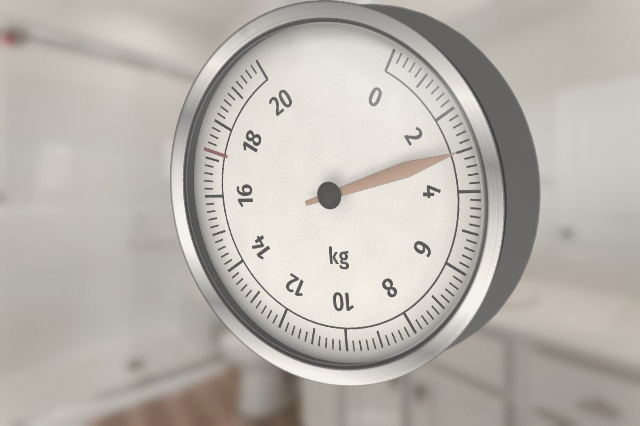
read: 3 kg
